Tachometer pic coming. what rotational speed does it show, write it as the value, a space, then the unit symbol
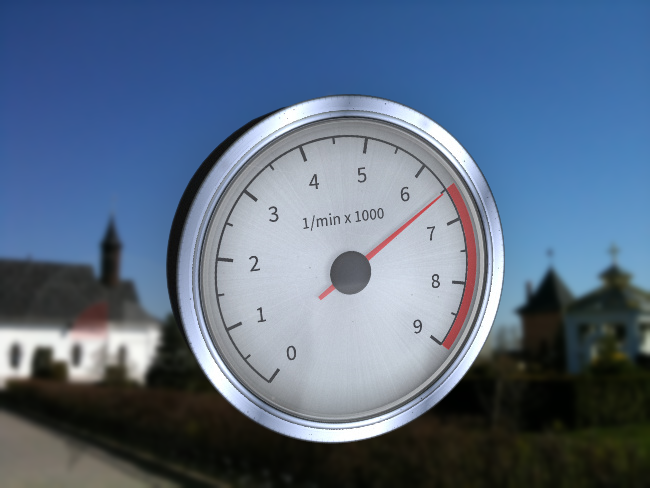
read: 6500 rpm
